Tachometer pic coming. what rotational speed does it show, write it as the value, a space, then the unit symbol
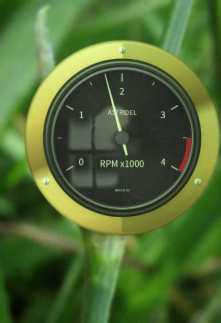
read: 1750 rpm
